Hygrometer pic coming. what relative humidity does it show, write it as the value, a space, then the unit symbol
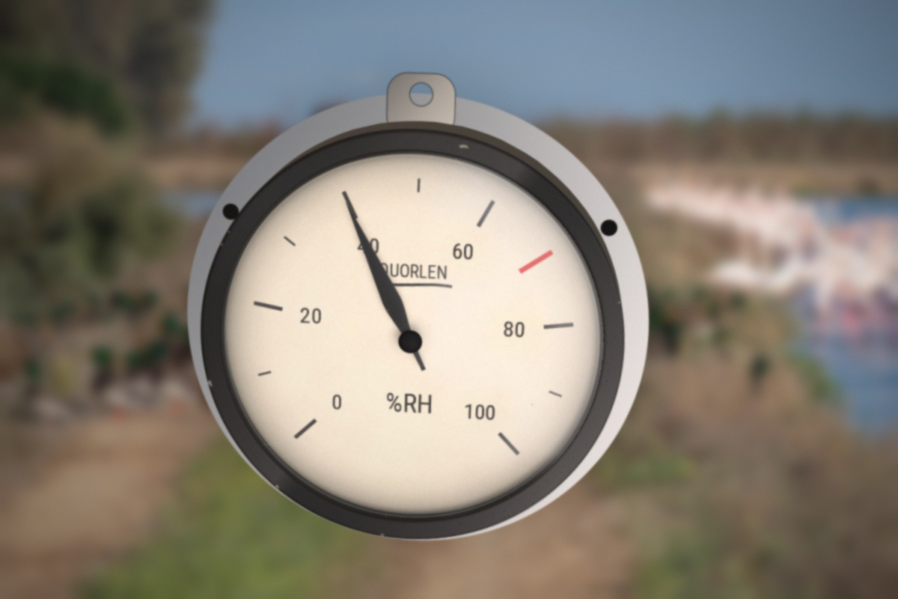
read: 40 %
